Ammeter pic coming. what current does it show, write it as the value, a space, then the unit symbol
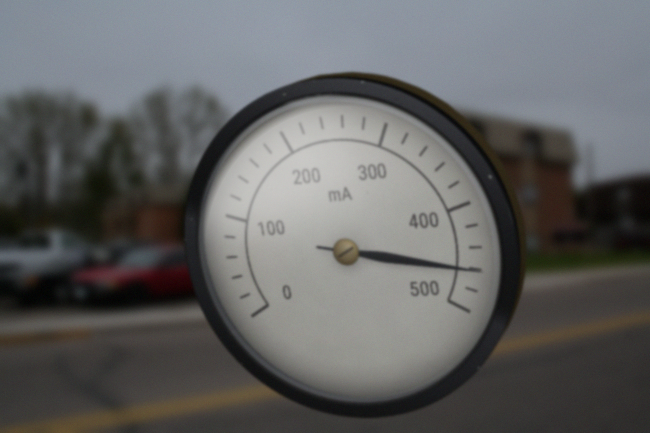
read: 460 mA
